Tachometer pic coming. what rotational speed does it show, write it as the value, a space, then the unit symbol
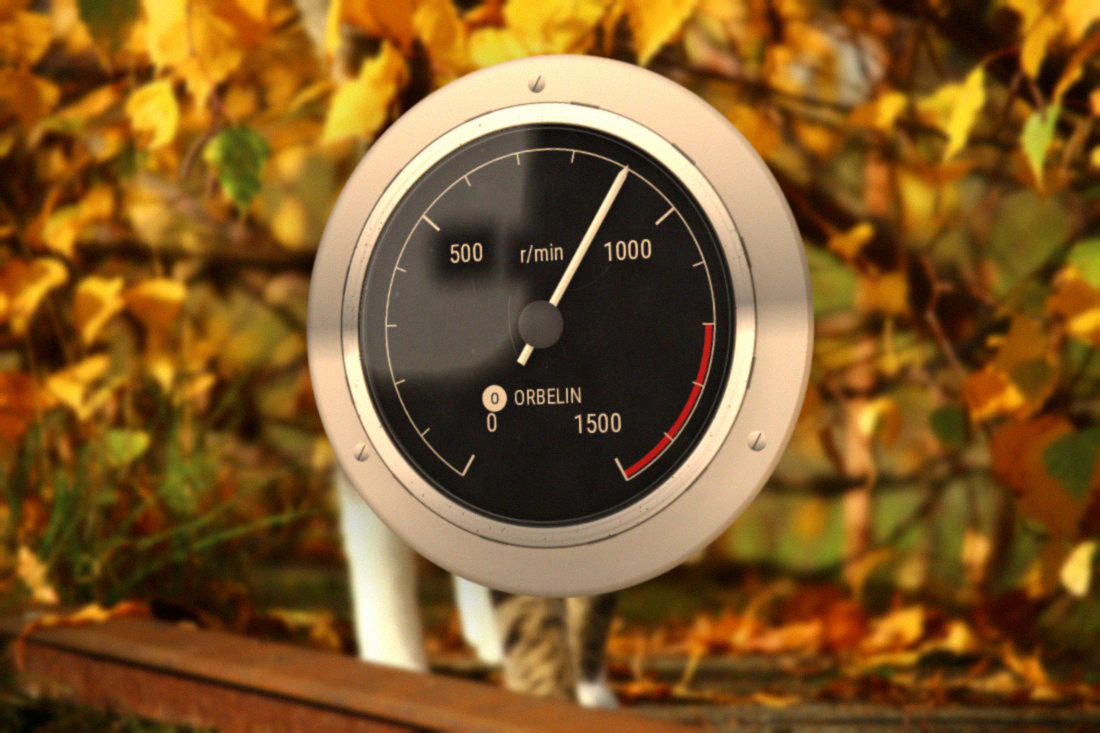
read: 900 rpm
